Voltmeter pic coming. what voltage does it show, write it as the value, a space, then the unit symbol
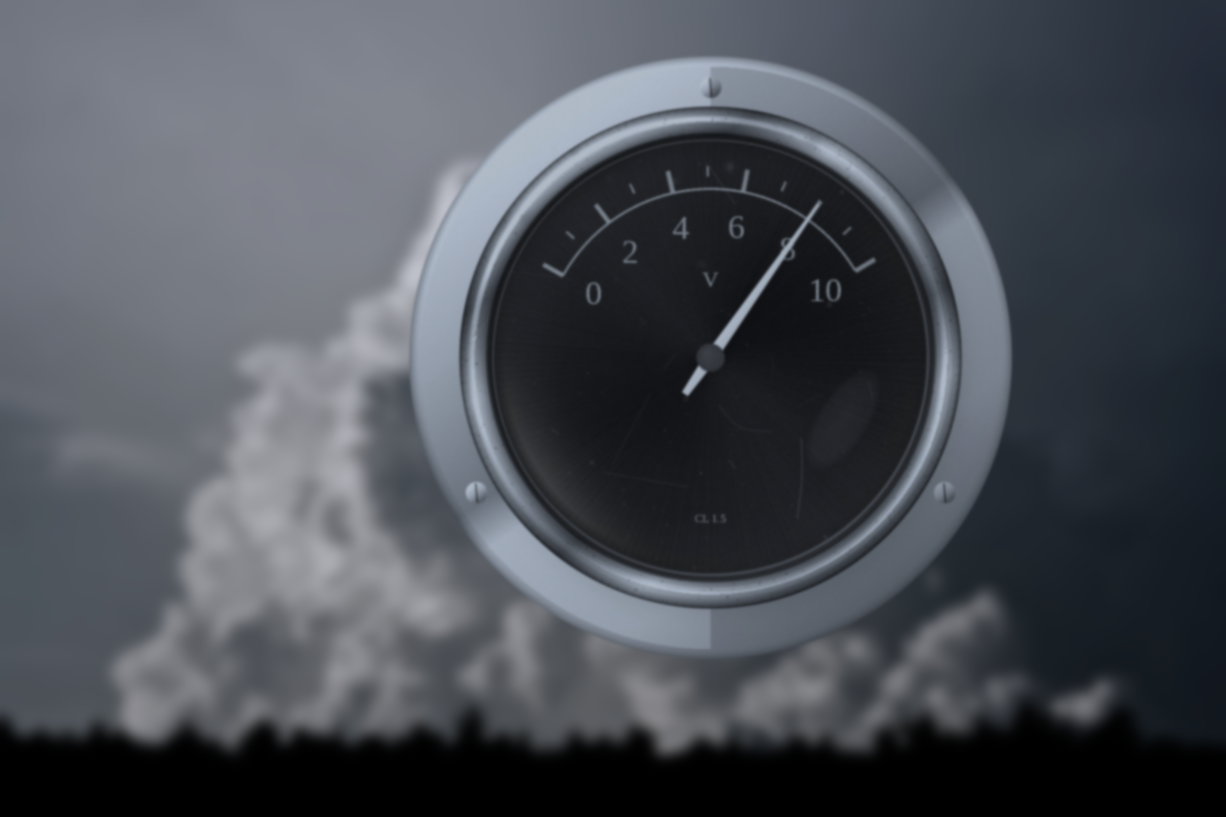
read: 8 V
